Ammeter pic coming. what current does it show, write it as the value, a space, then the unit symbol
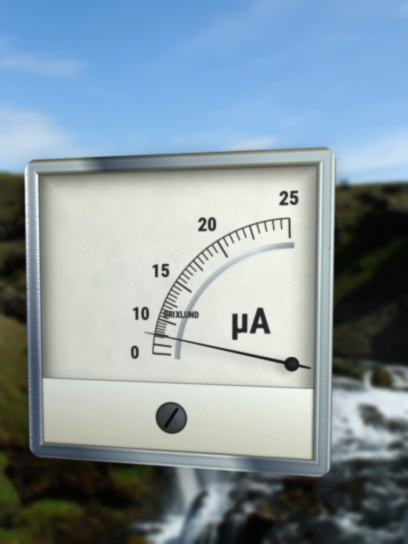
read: 7.5 µA
